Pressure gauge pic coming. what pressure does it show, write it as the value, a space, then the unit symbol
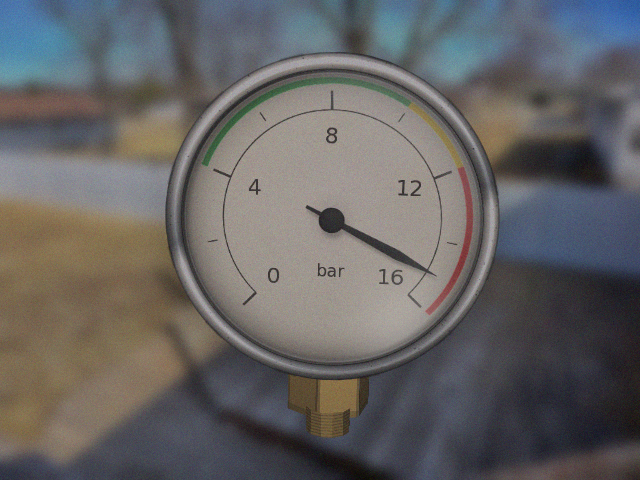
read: 15 bar
